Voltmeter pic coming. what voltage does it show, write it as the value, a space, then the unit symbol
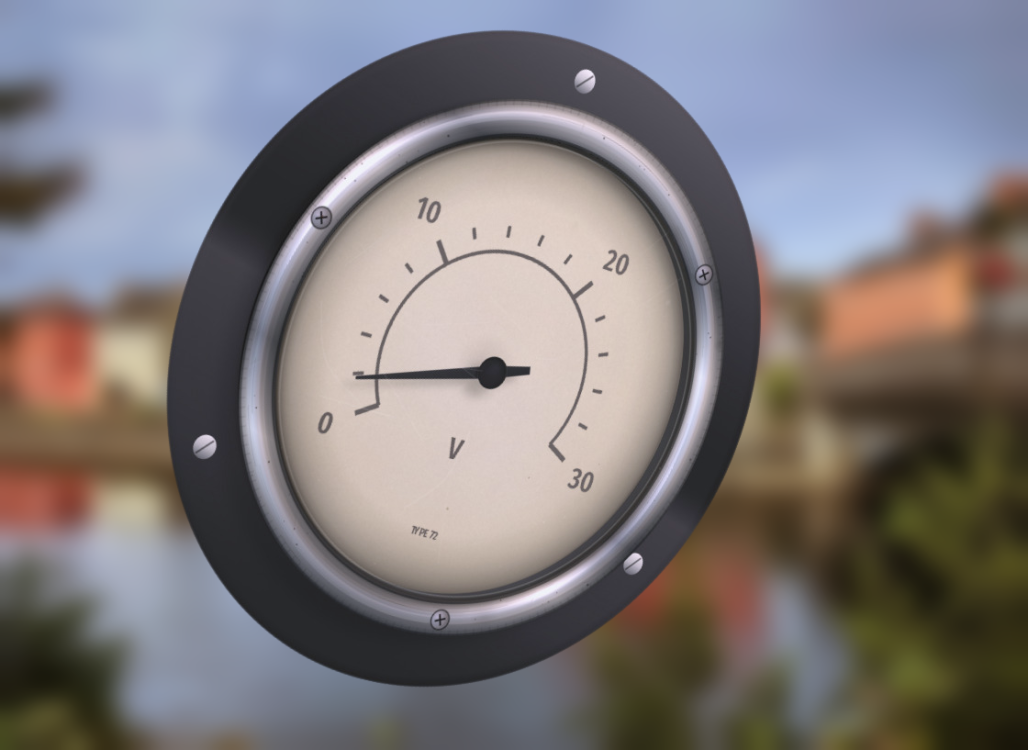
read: 2 V
